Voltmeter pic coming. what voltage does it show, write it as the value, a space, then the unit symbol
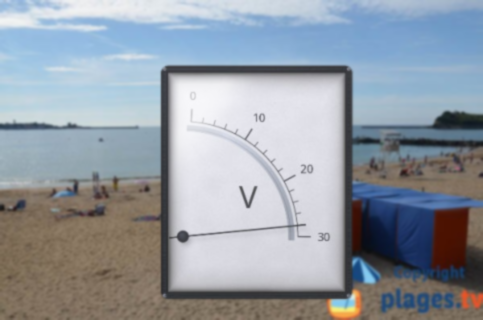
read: 28 V
